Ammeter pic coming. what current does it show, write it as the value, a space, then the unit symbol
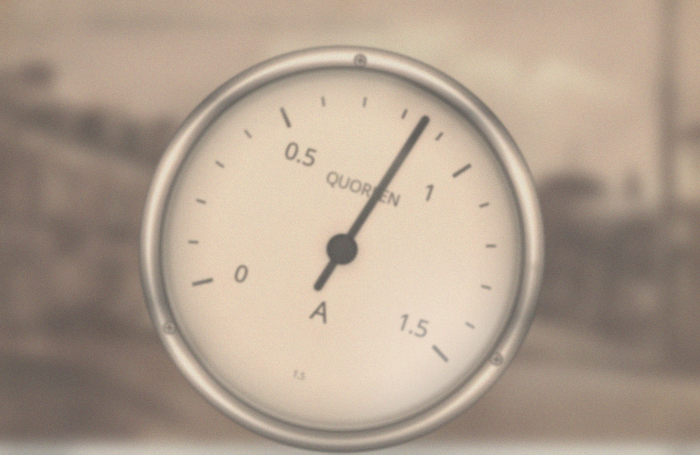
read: 0.85 A
